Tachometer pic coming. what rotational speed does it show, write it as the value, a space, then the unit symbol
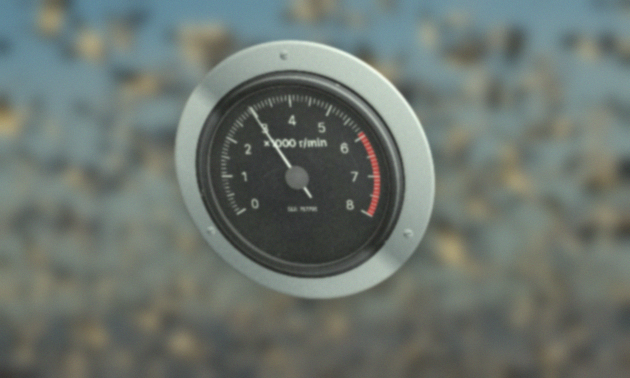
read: 3000 rpm
